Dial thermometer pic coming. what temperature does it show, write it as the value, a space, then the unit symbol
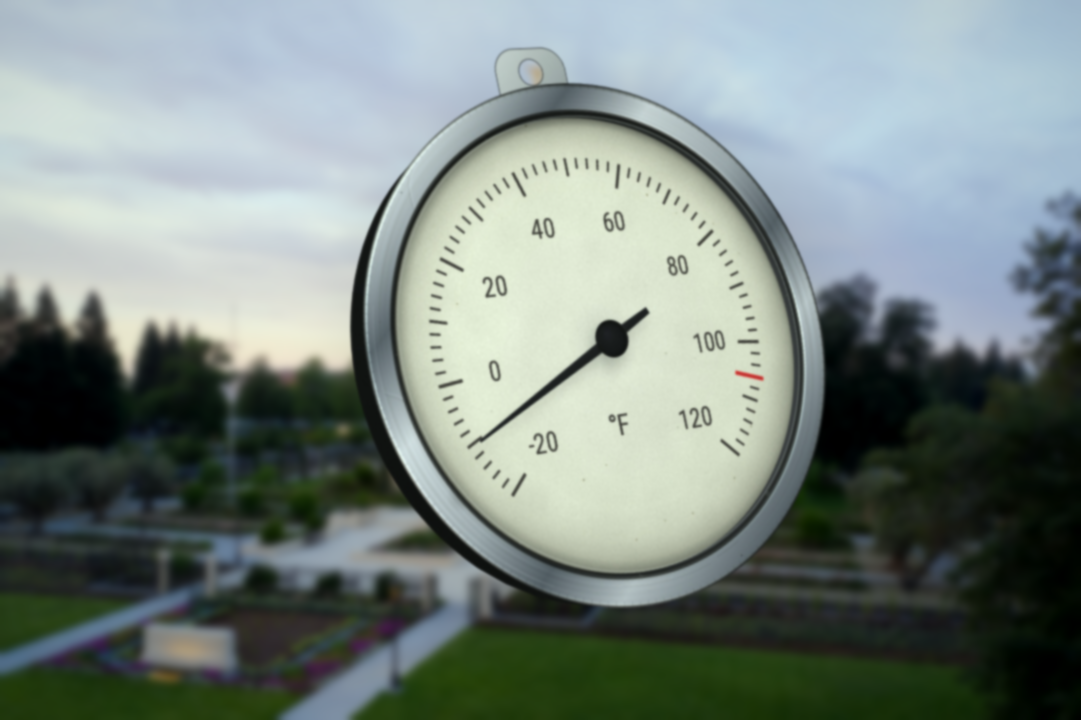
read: -10 °F
